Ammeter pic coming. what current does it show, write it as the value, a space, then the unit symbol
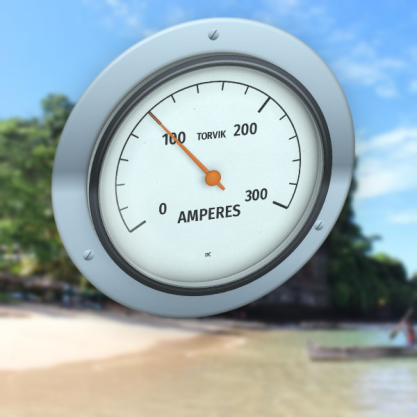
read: 100 A
